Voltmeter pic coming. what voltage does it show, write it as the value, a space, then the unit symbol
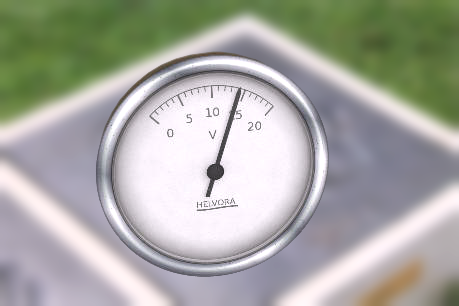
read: 14 V
